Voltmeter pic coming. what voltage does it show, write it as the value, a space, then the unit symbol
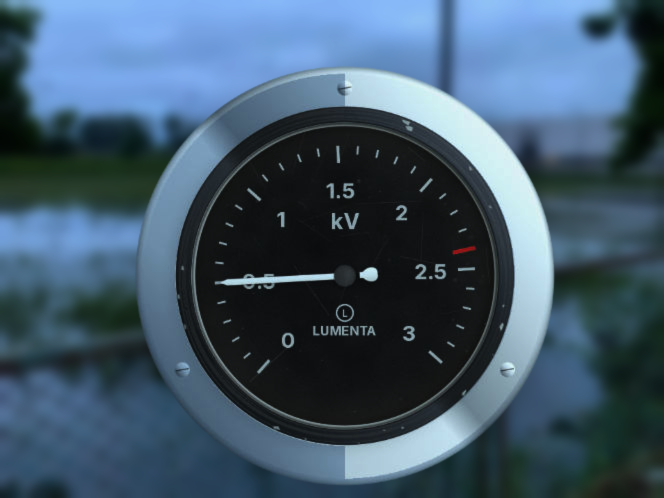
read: 0.5 kV
